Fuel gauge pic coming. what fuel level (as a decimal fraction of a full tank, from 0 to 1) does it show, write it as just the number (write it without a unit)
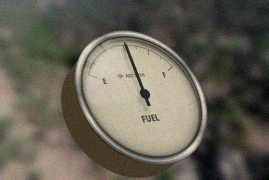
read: 0.5
